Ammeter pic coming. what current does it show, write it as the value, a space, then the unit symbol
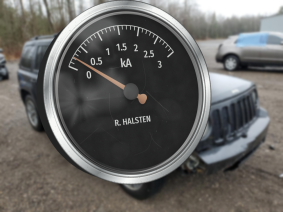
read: 0.2 kA
